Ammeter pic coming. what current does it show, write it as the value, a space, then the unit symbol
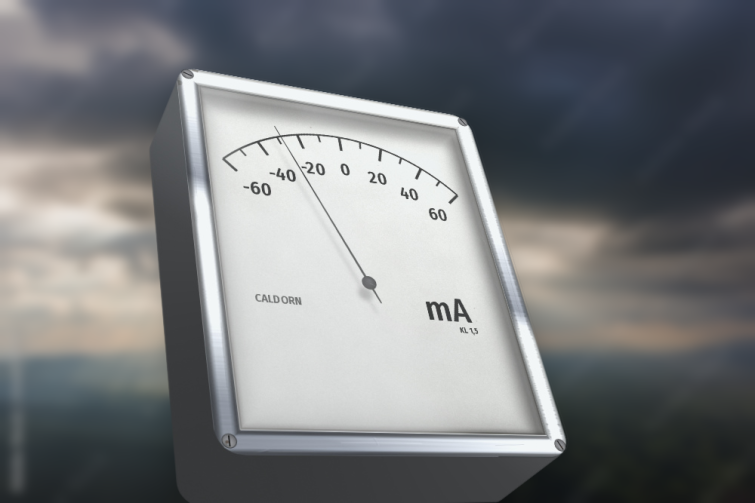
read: -30 mA
